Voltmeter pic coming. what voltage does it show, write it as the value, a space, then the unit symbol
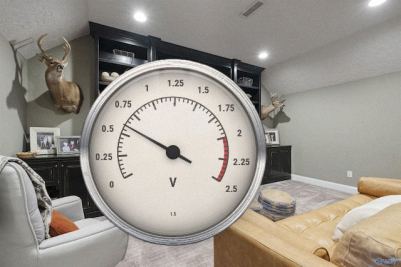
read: 0.6 V
